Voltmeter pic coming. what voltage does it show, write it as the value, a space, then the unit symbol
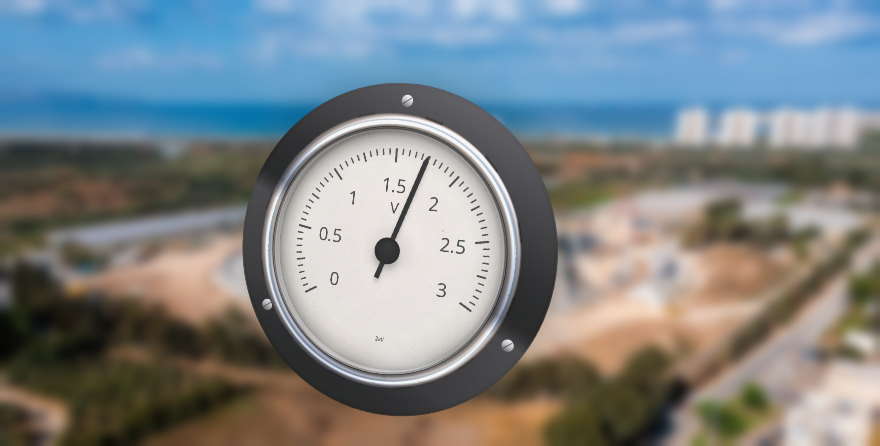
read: 1.75 V
